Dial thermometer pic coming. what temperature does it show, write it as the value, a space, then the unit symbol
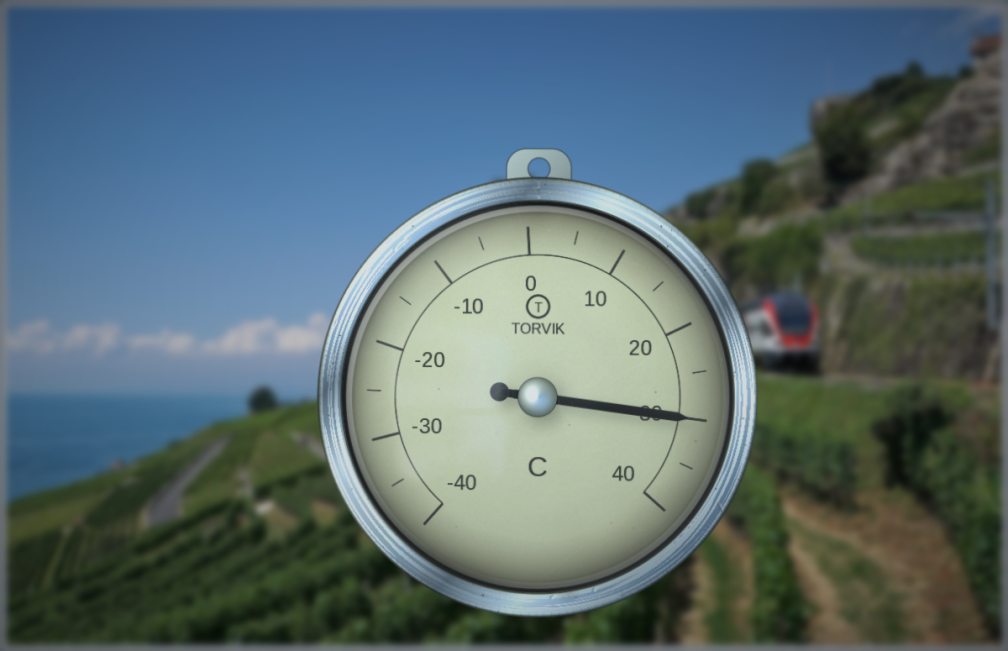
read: 30 °C
